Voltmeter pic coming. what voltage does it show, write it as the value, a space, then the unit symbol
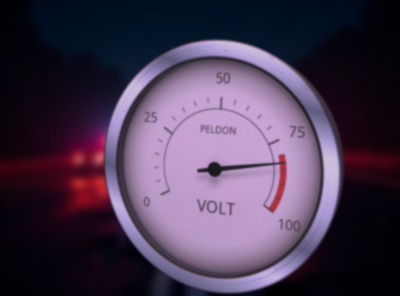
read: 82.5 V
